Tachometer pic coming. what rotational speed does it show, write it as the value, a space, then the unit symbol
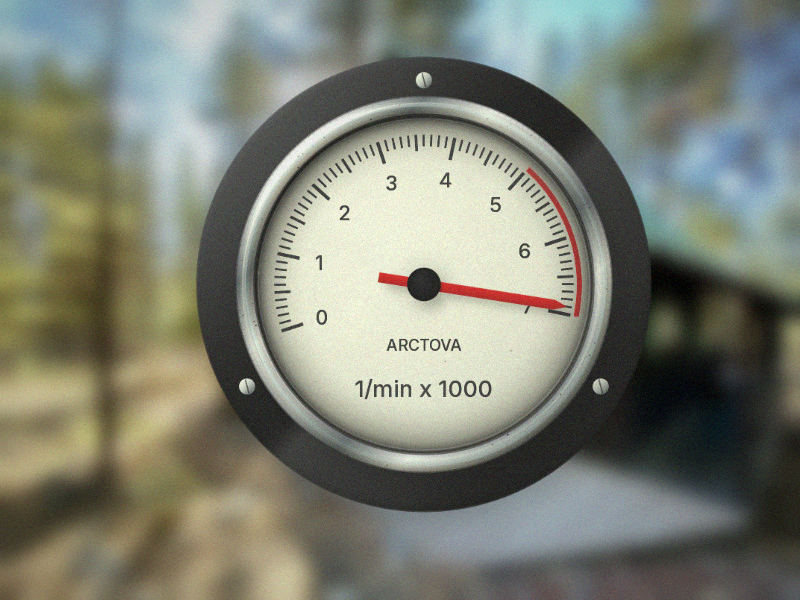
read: 6900 rpm
